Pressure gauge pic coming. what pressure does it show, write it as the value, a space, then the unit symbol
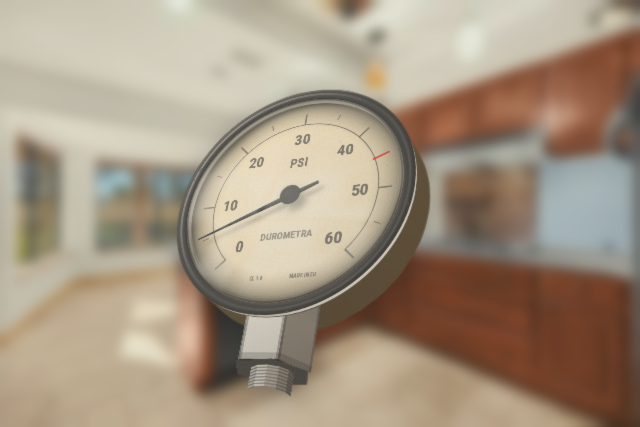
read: 5 psi
